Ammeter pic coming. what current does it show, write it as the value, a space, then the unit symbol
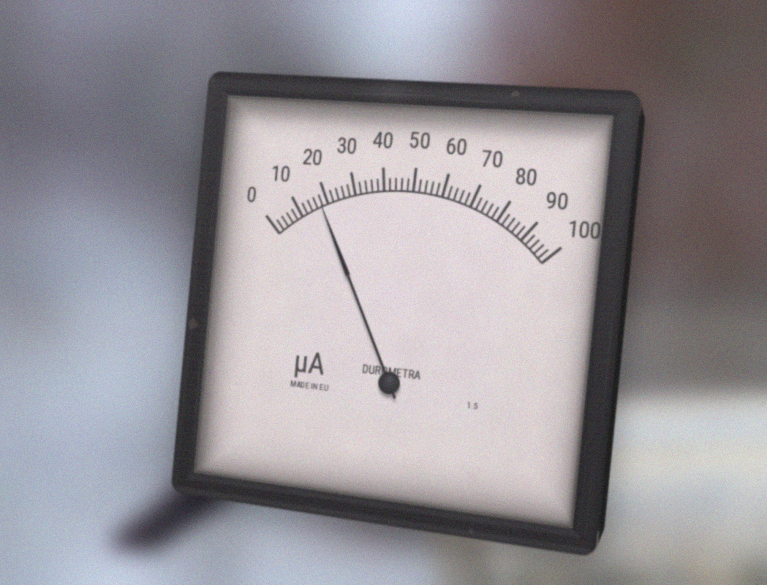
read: 18 µA
